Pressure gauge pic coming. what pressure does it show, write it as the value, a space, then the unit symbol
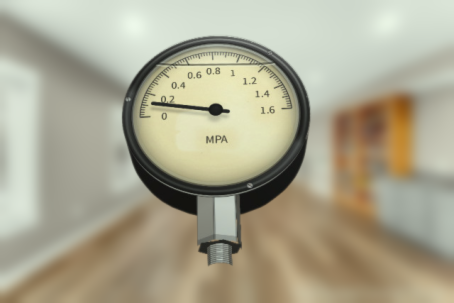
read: 0.1 MPa
